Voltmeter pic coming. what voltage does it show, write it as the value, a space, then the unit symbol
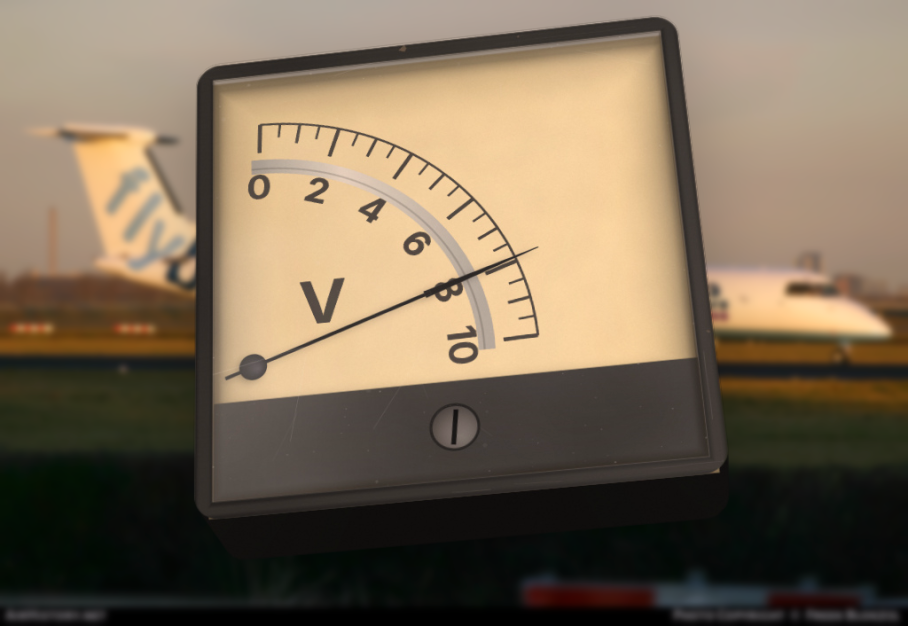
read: 8 V
